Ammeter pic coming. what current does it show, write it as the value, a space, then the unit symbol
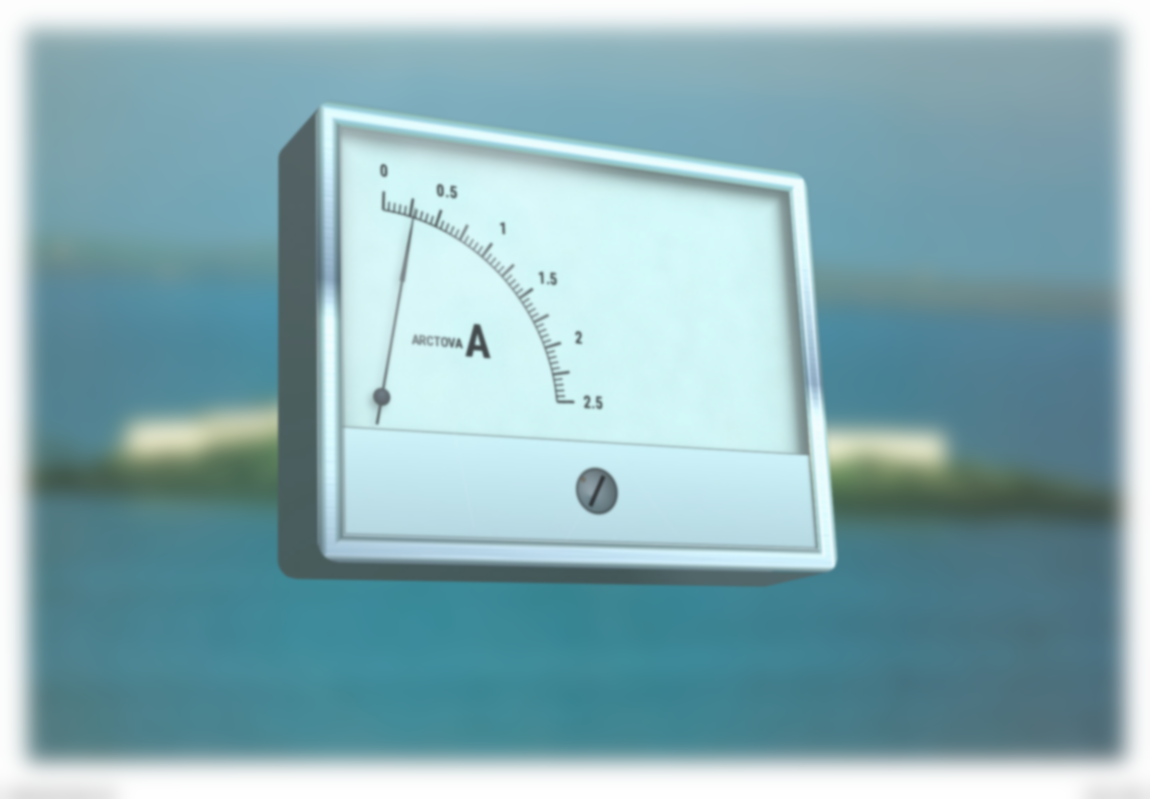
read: 0.25 A
